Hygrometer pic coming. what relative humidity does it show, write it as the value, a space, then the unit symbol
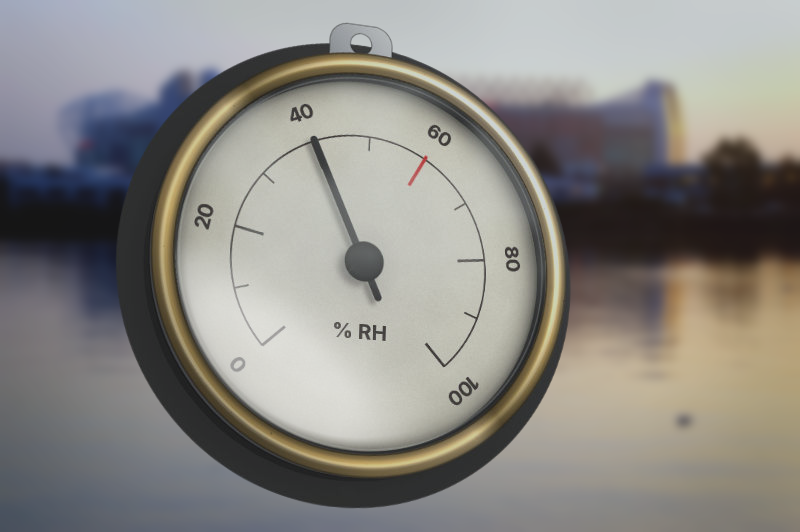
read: 40 %
